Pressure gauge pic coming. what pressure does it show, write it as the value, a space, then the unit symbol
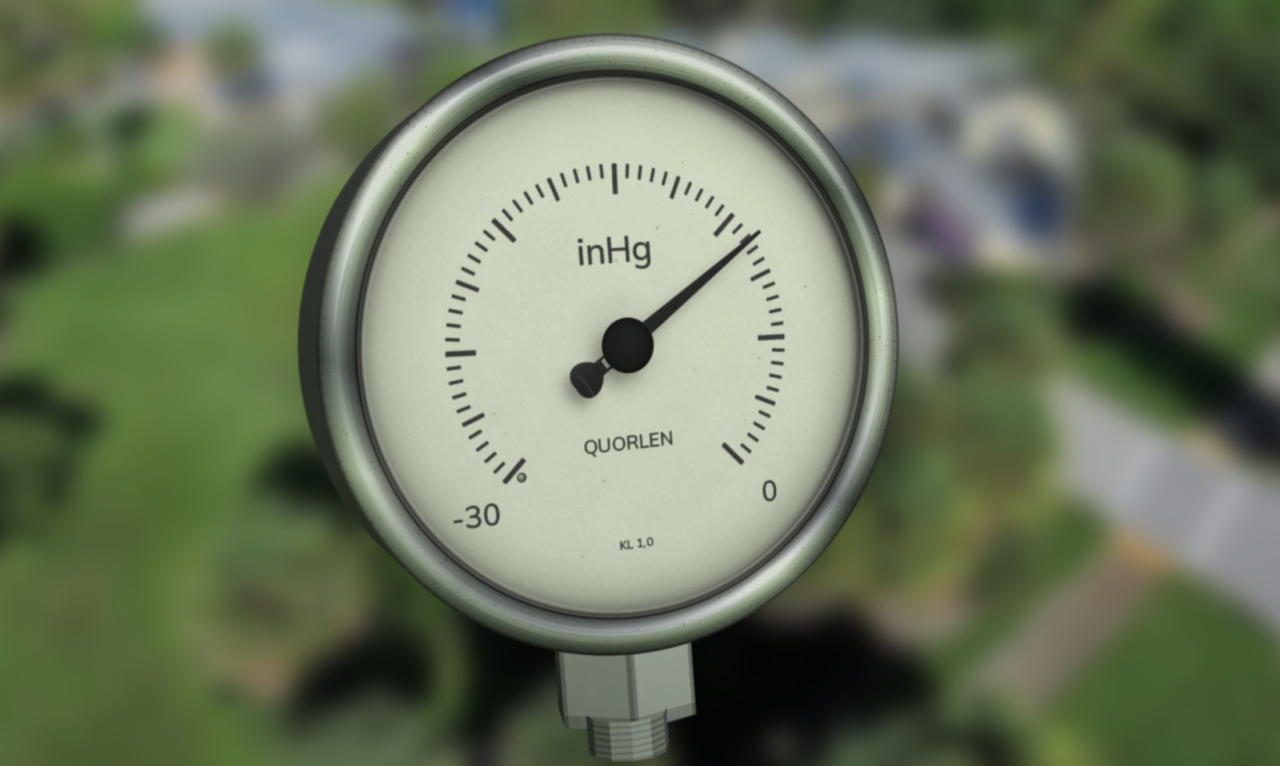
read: -9 inHg
